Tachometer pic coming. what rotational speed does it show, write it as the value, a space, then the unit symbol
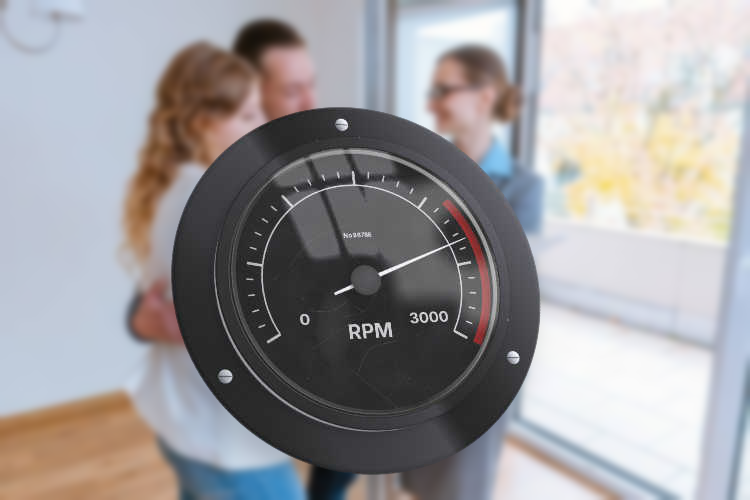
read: 2350 rpm
